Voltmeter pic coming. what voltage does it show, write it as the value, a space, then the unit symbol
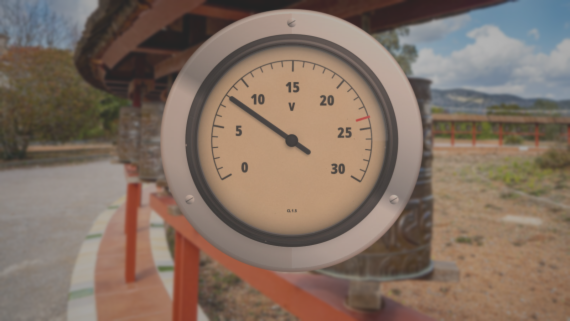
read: 8 V
